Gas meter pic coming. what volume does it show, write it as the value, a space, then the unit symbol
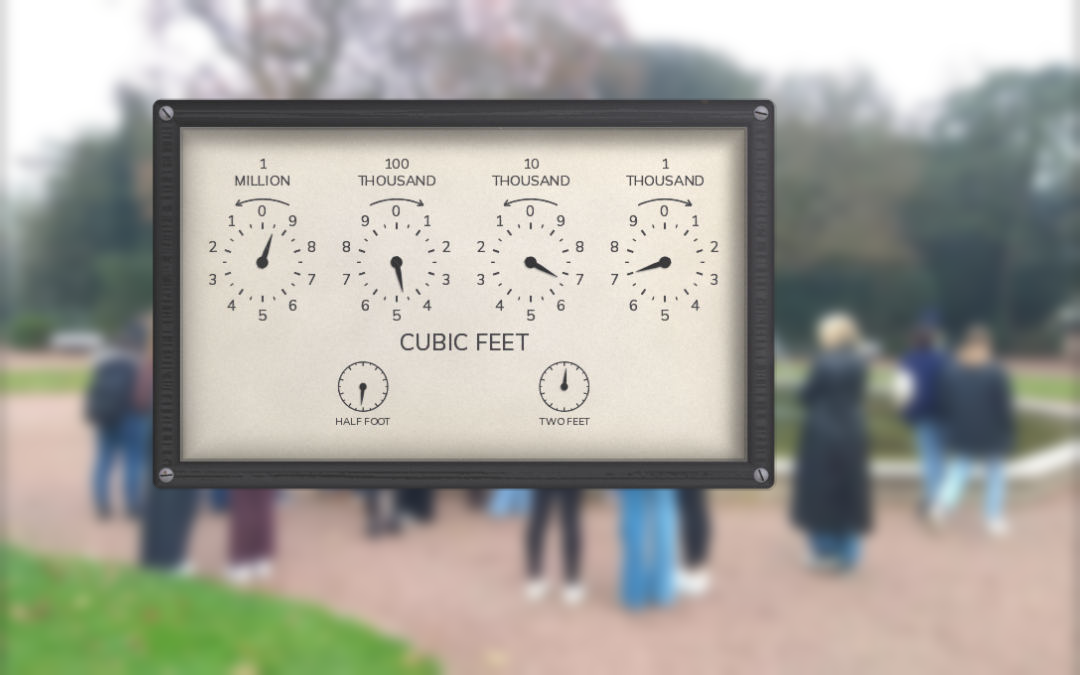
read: 946700 ft³
